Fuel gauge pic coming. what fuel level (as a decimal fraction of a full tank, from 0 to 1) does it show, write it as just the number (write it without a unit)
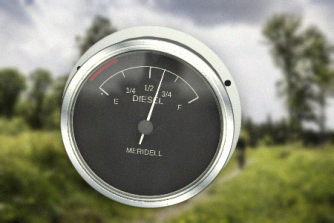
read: 0.625
